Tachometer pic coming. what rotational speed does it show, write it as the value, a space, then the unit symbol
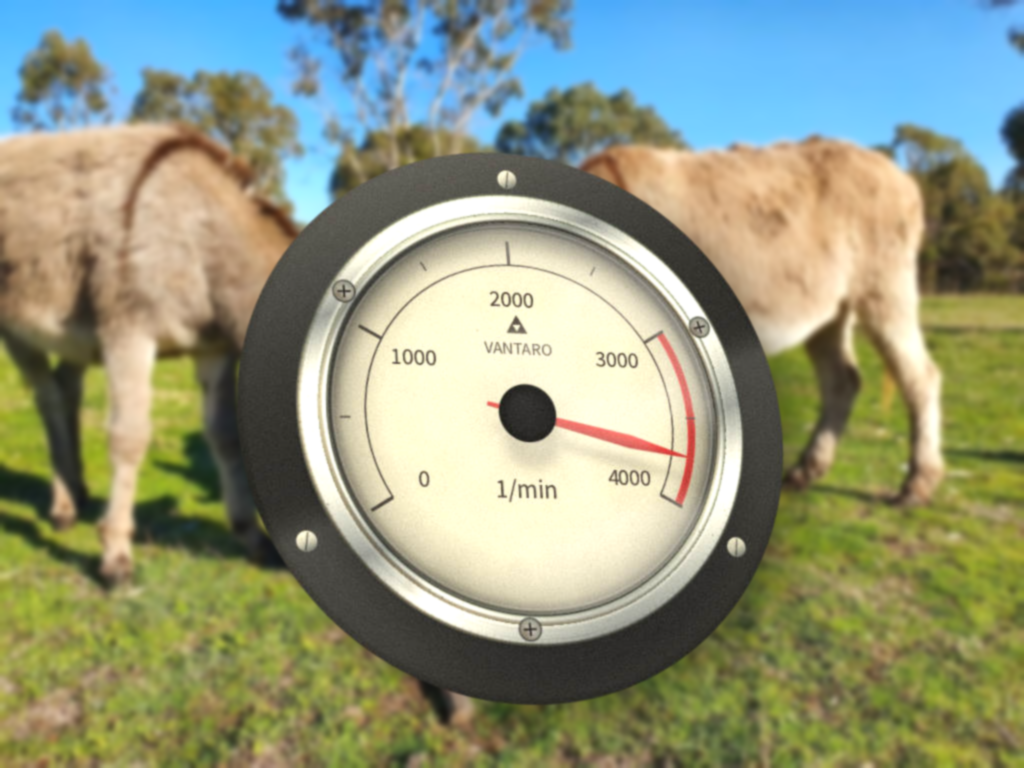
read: 3750 rpm
